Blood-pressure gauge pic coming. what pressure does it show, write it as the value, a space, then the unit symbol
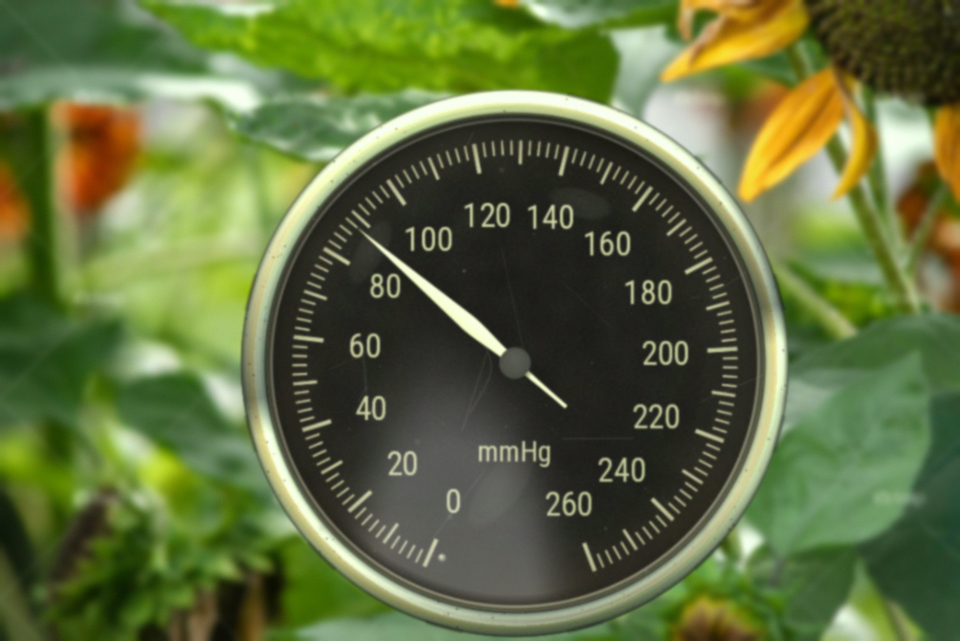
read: 88 mmHg
